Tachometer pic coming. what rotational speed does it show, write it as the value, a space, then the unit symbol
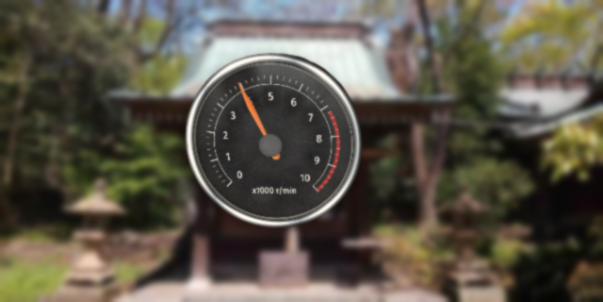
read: 4000 rpm
